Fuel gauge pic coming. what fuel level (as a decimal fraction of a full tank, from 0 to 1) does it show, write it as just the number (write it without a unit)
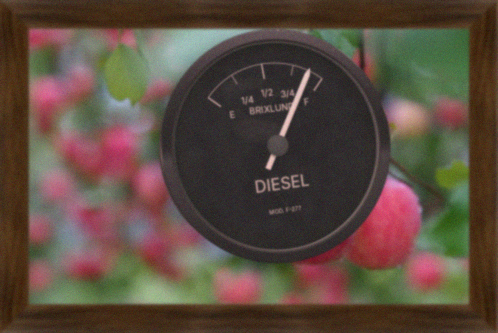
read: 0.875
